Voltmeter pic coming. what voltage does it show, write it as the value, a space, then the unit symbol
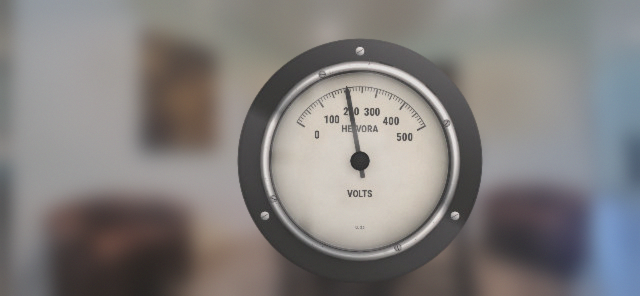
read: 200 V
